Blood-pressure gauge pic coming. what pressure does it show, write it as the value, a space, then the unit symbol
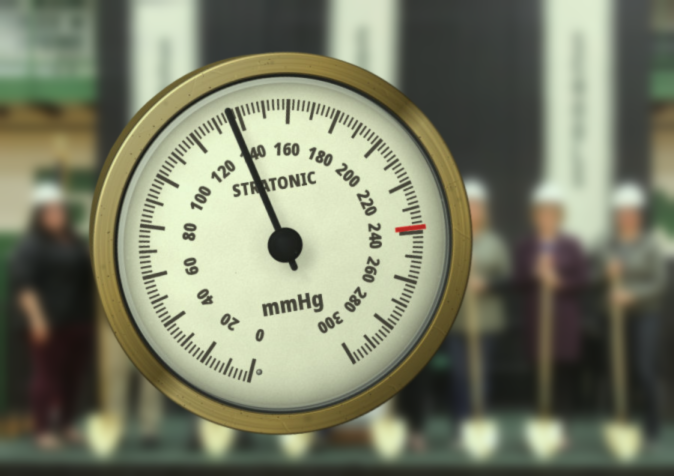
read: 136 mmHg
